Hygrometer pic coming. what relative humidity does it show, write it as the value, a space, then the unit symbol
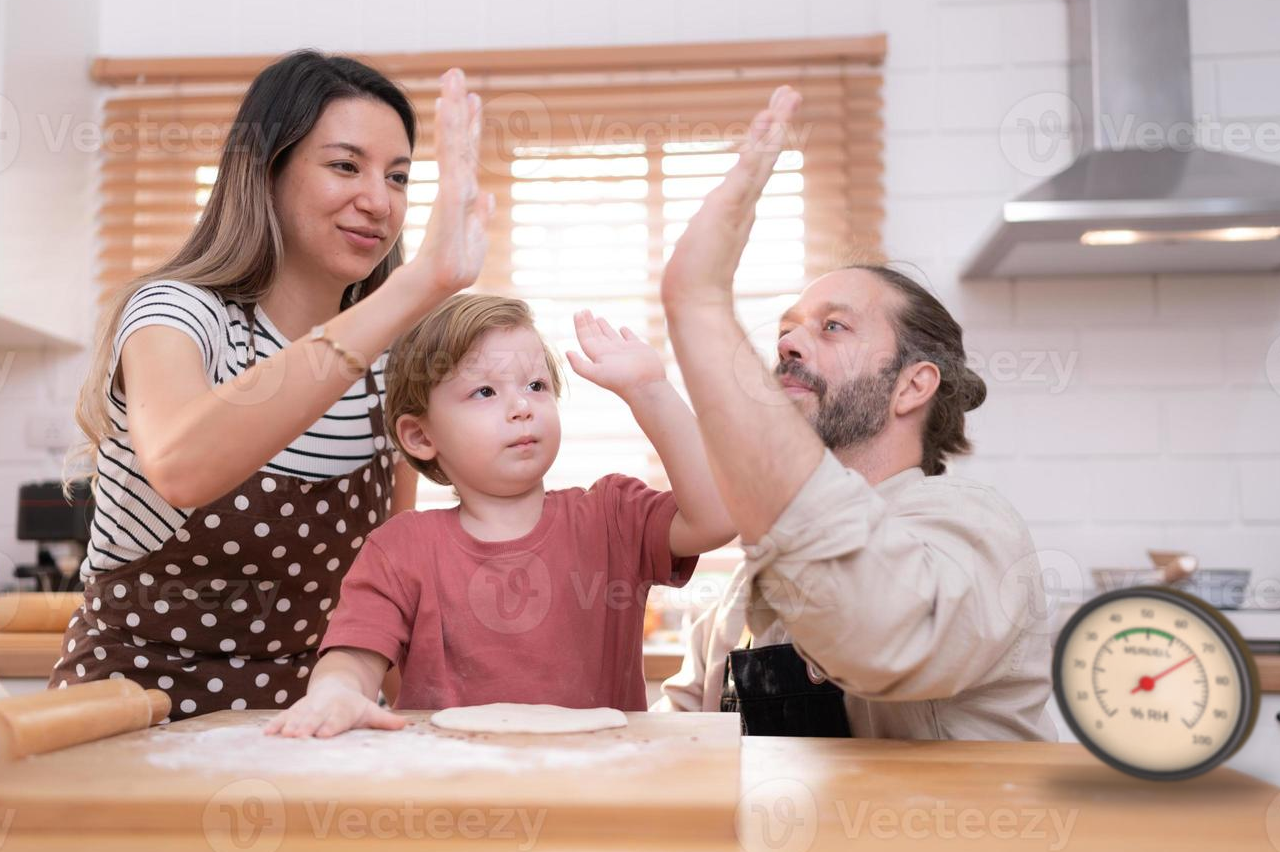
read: 70 %
